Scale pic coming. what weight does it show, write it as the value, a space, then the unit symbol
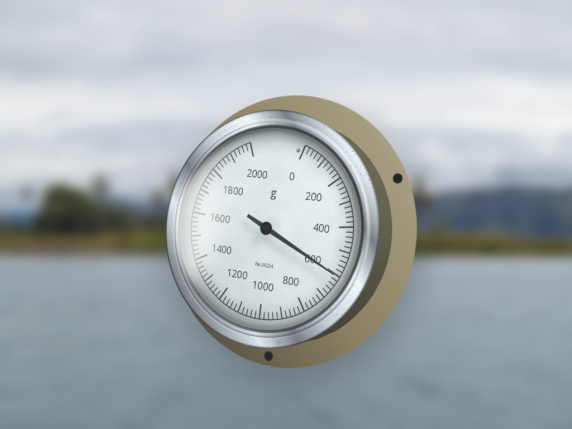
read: 600 g
